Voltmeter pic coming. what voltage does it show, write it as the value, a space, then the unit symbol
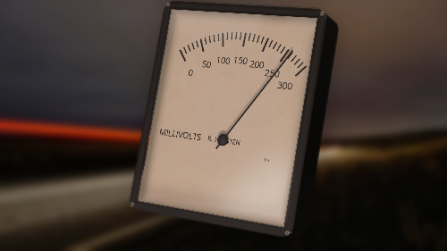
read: 260 mV
